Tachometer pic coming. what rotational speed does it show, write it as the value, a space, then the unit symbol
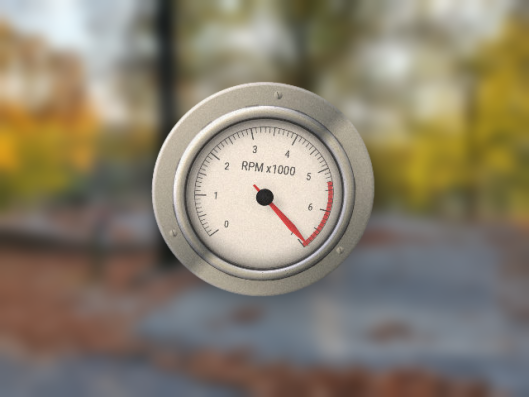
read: 6900 rpm
